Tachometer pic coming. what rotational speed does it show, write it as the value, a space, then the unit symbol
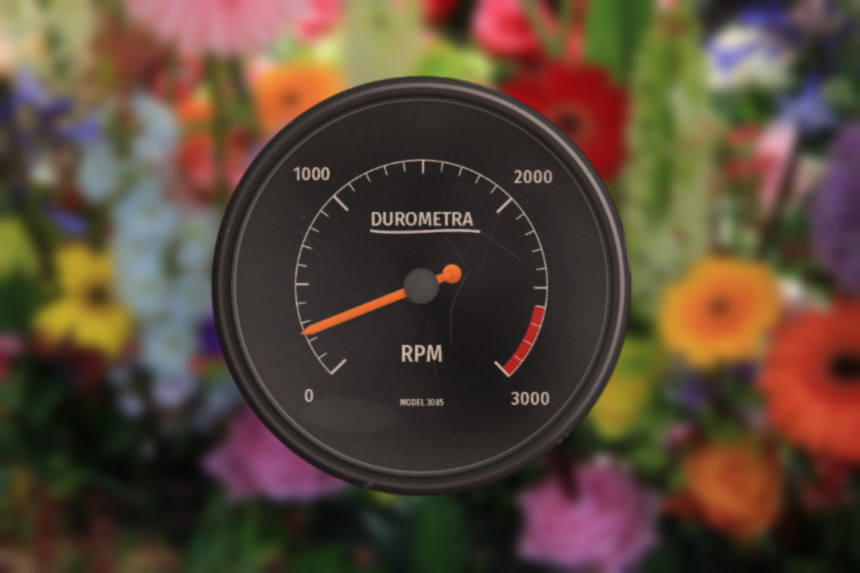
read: 250 rpm
